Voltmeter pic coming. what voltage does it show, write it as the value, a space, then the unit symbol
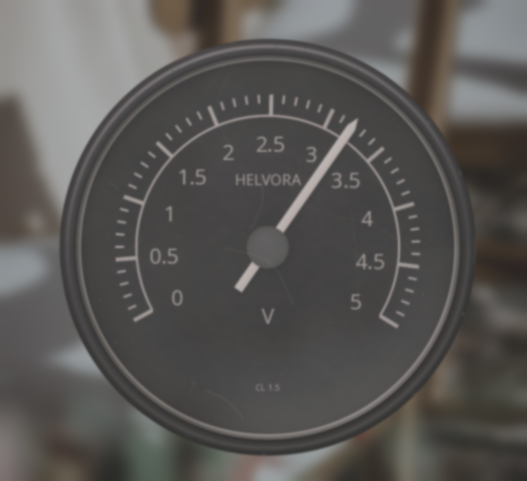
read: 3.2 V
